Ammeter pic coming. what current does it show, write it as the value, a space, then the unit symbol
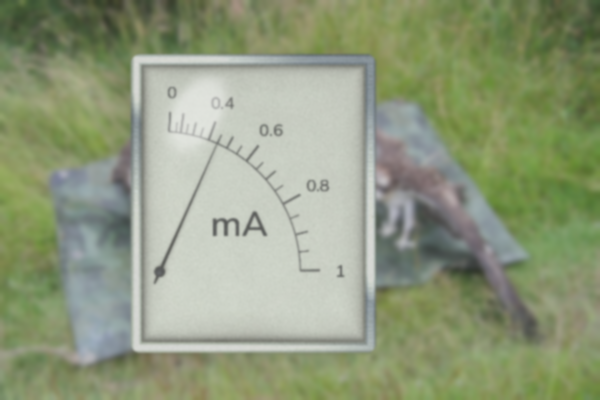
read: 0.45 mA
